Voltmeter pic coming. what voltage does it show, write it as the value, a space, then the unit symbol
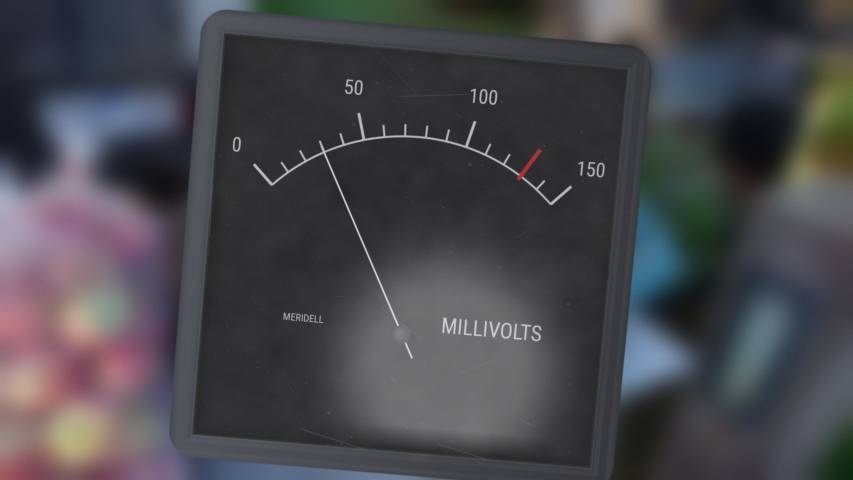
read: 30 mV
